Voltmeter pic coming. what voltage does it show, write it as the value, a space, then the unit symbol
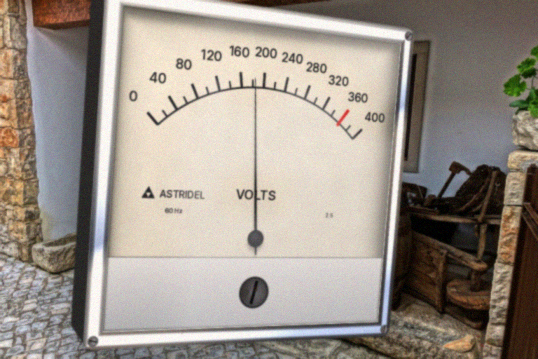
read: 180 V
